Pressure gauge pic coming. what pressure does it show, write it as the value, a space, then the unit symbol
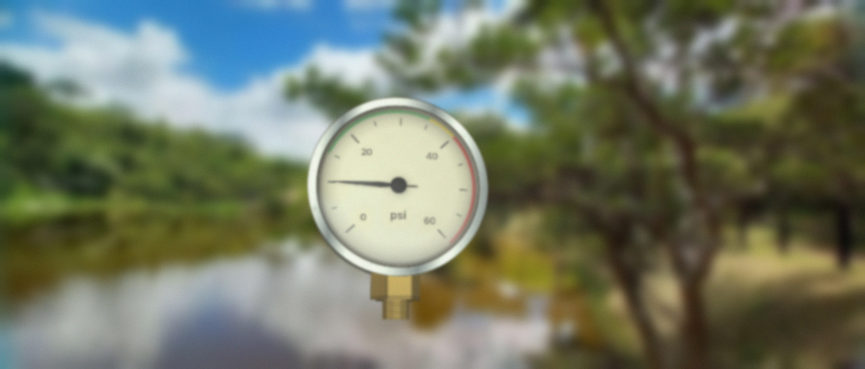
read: 10 psi
